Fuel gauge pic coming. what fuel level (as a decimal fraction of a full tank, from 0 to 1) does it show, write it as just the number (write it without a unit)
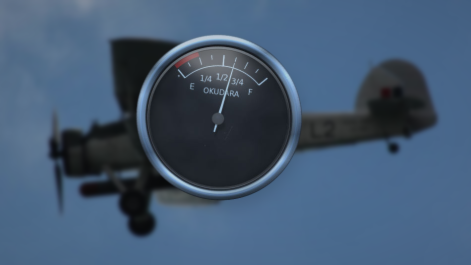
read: 0.625
